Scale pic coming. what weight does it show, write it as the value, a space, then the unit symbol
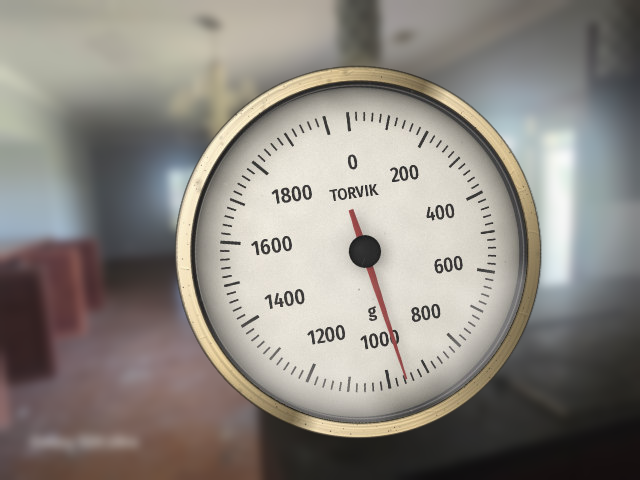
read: 960 g
